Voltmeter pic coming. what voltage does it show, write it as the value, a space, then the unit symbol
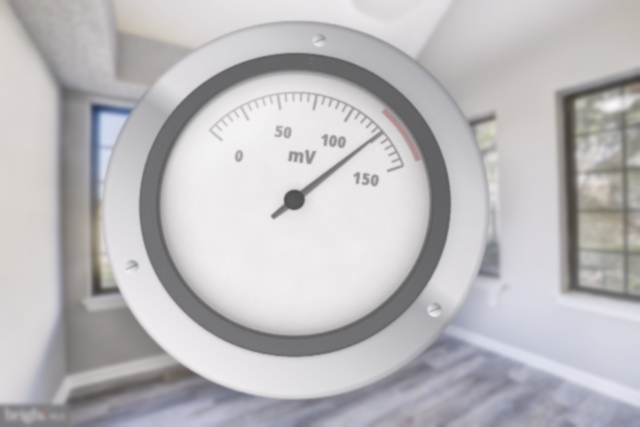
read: 125 mV
